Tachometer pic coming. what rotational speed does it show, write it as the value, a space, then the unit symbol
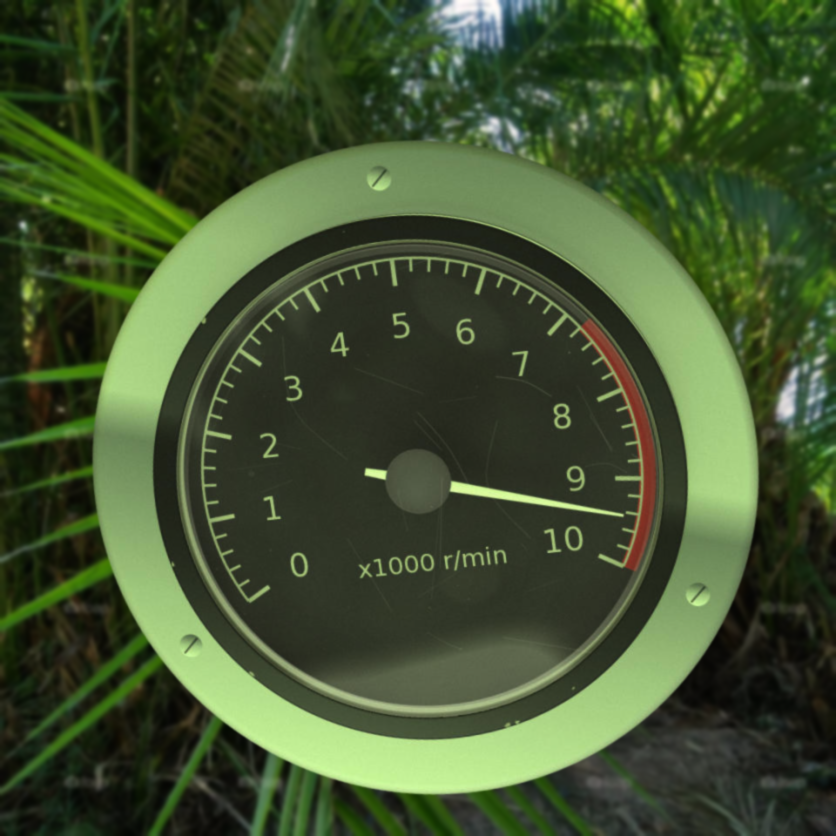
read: 9400 rpm
